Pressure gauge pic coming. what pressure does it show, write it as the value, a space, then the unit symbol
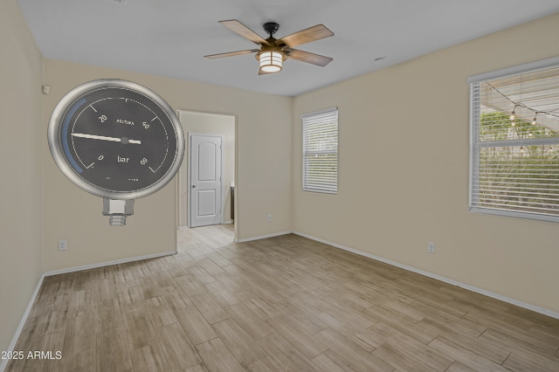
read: 10 bar
